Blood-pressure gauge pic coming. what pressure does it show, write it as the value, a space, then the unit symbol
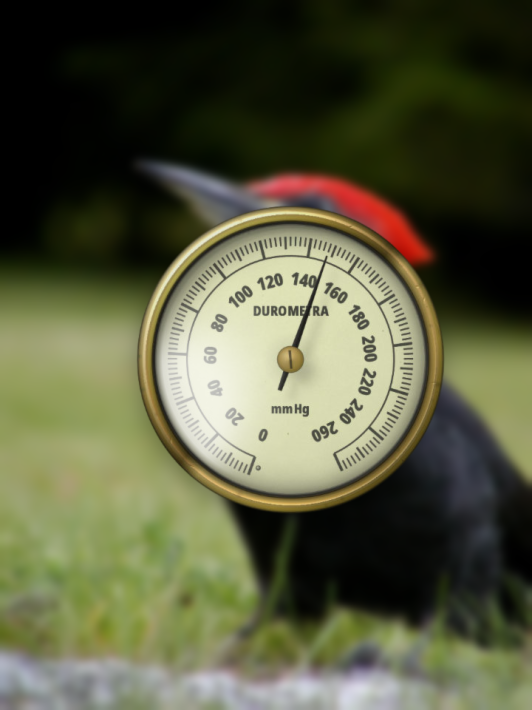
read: 148 mmHg
